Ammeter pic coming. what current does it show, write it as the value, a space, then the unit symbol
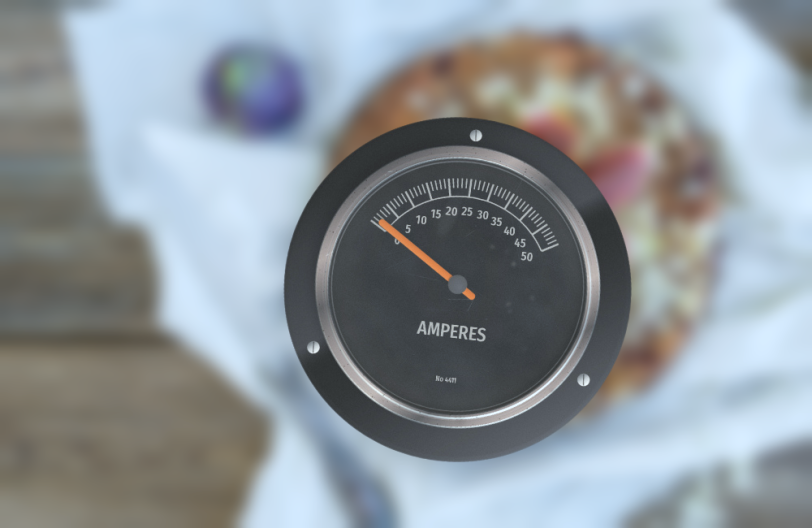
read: 1 A
